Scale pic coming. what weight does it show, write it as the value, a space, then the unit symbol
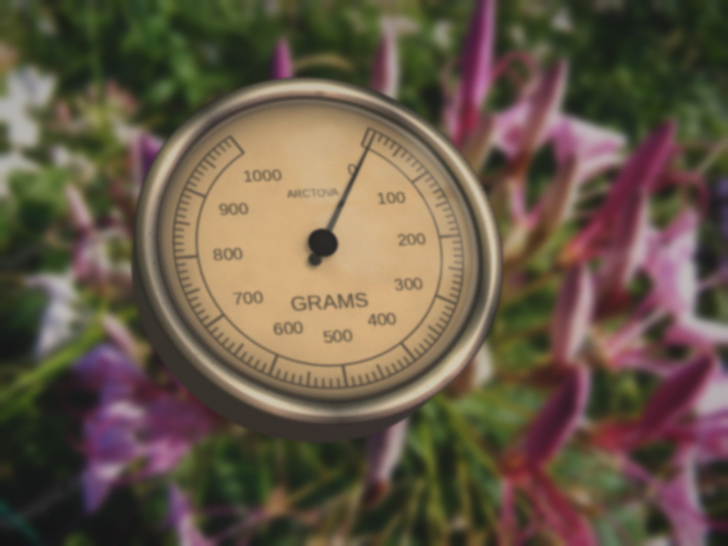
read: 10 g
